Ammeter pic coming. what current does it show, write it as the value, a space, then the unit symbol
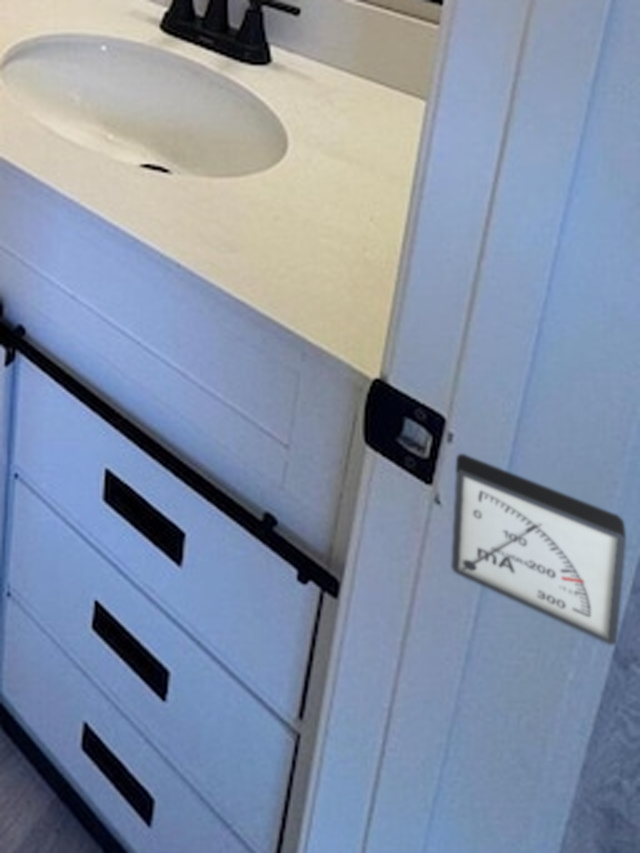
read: 100 mA
